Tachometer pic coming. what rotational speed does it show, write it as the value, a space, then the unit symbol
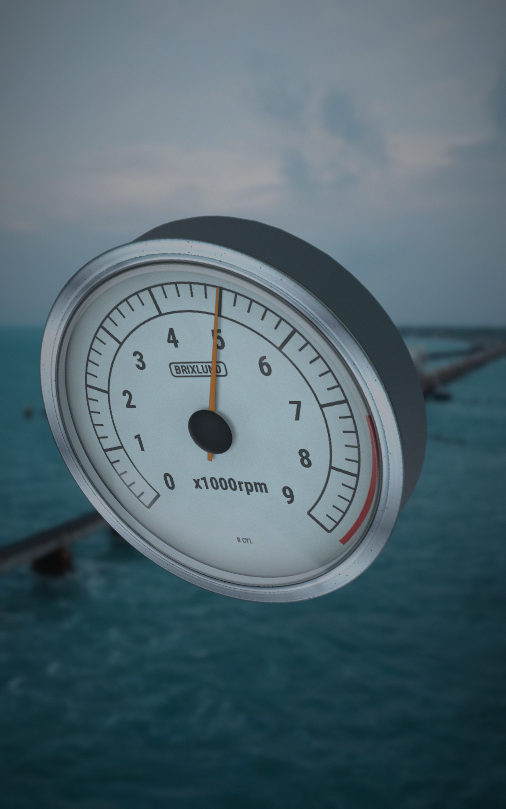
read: 5000 rpm
